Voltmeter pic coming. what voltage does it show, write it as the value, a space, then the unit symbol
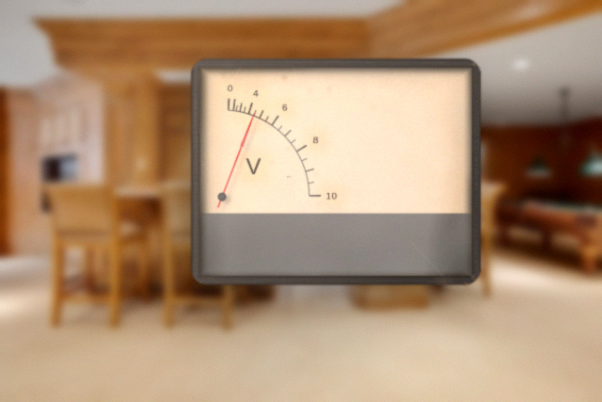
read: 4.5 V
